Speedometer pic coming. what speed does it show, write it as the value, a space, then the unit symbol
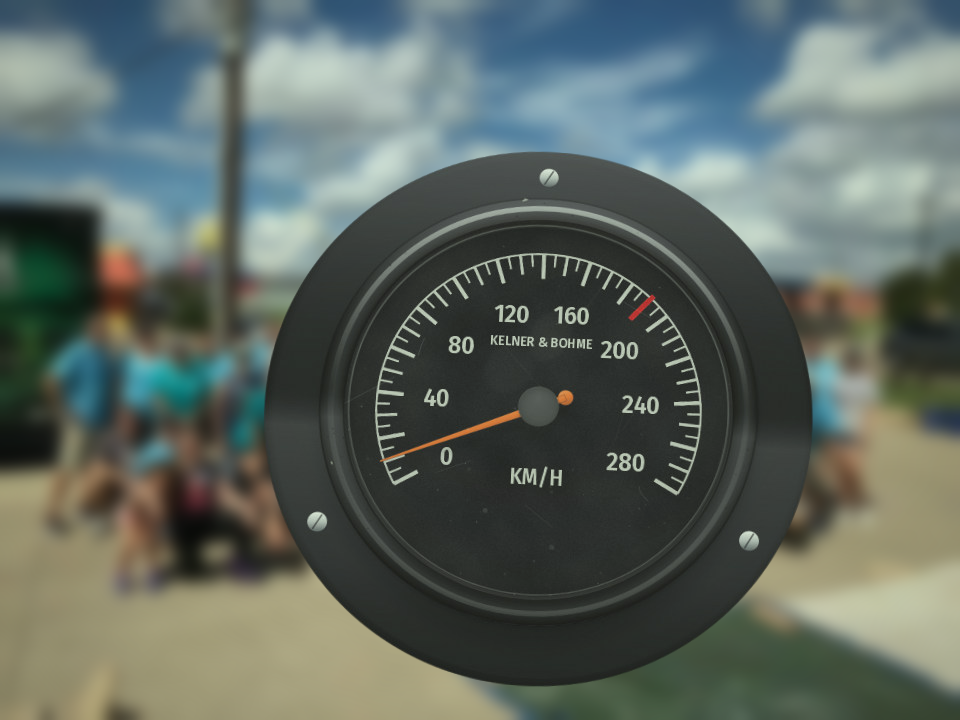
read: 10 km/h
